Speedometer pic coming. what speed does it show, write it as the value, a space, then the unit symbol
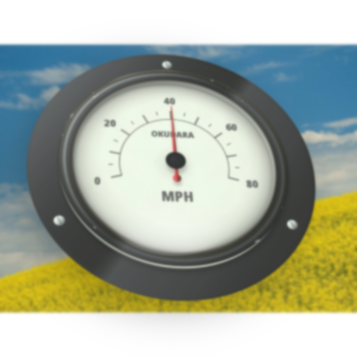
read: 40 mph
